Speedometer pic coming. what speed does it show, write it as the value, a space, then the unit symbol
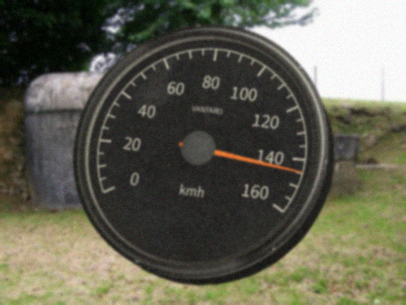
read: 145 km/h
